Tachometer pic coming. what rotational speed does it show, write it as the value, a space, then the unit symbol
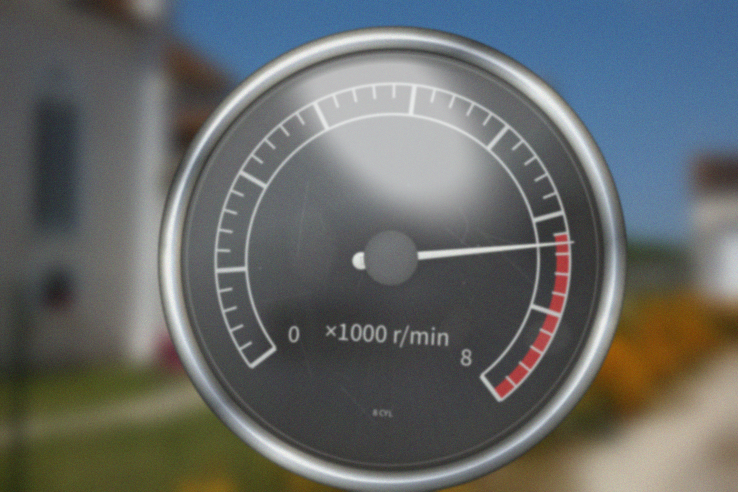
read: 6300 rpm
